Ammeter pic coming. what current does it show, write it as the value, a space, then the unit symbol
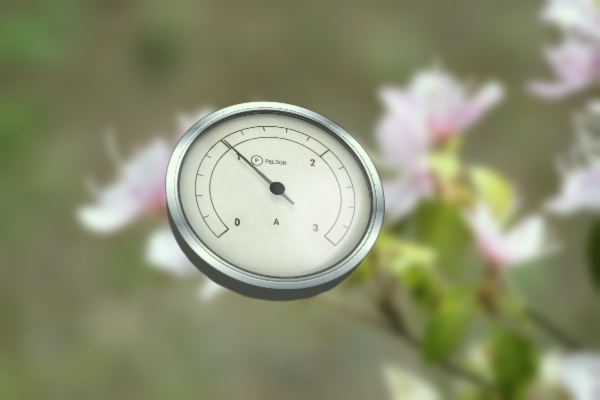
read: 1 A
